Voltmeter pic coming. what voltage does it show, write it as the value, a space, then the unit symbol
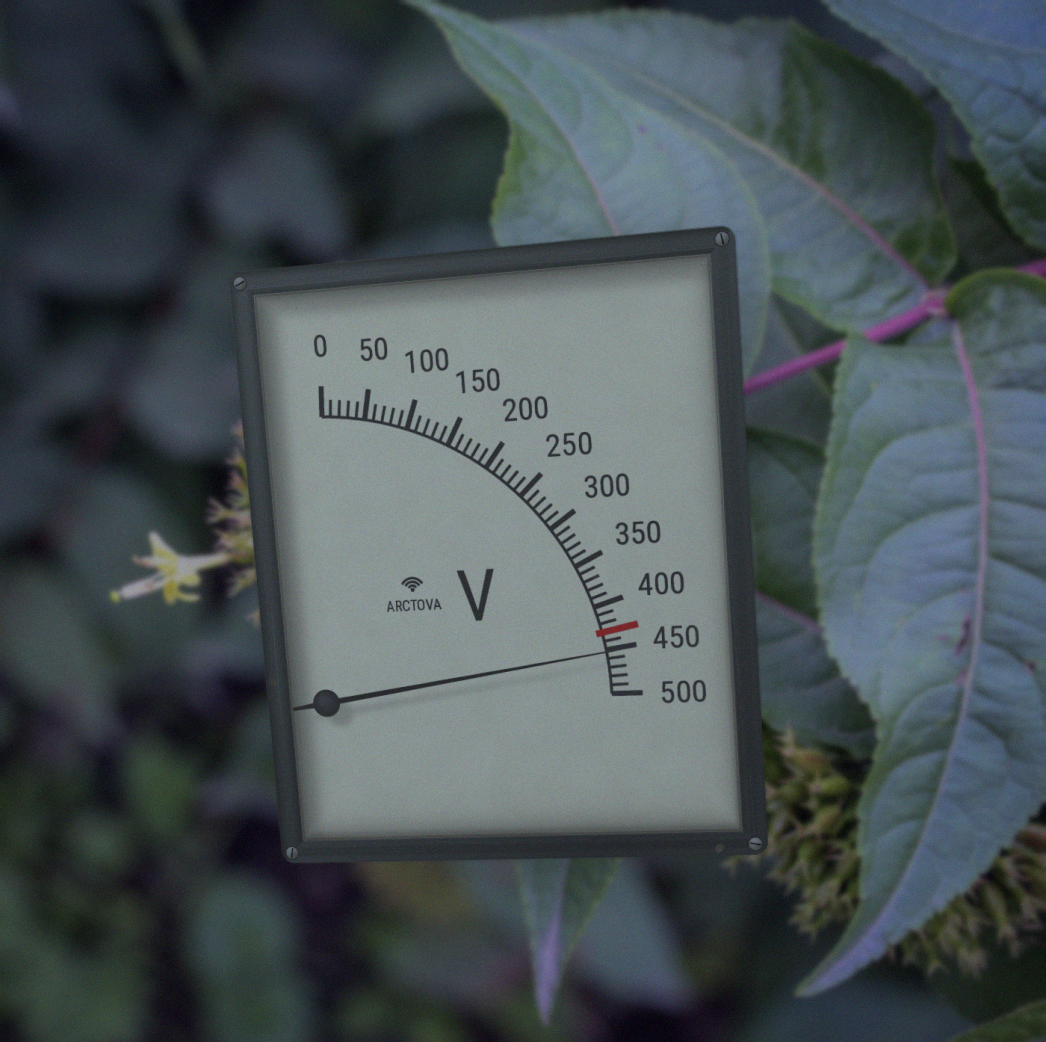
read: 450 V
